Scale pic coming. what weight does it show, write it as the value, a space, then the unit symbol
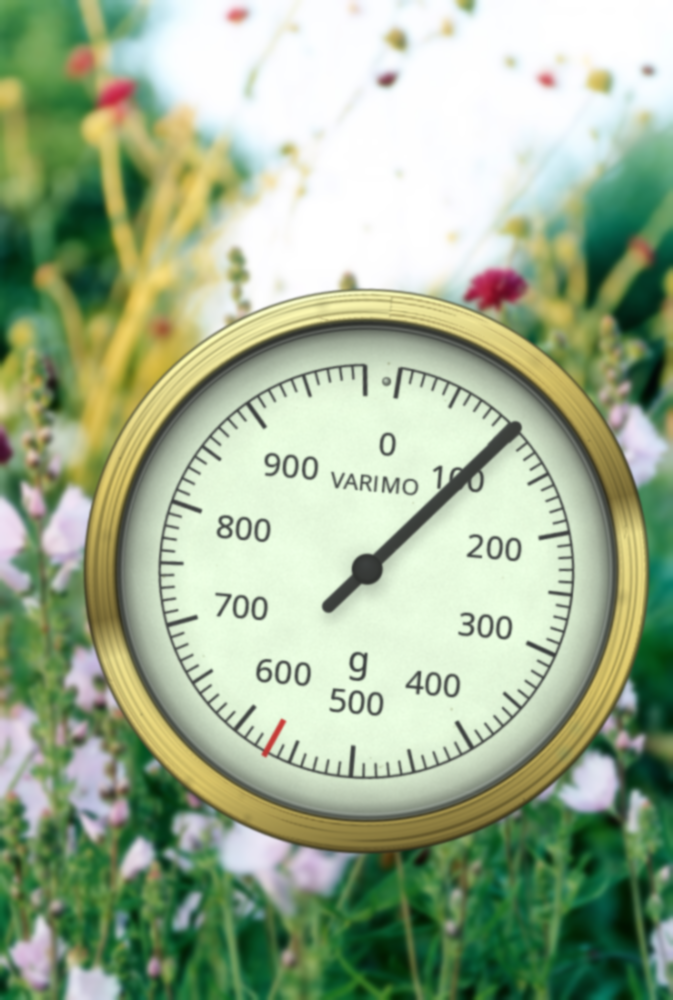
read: 105 g
